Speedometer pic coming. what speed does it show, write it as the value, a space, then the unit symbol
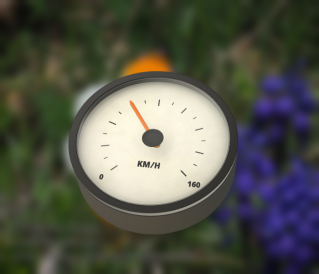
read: 60 km/h
